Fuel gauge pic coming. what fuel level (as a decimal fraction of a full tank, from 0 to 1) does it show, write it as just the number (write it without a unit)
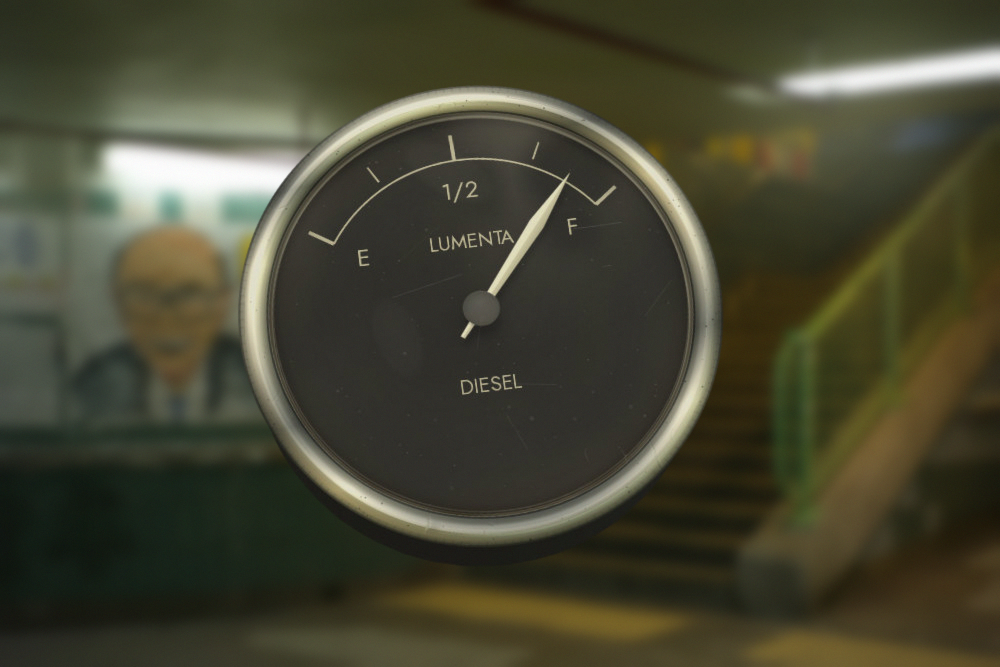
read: 0.875
